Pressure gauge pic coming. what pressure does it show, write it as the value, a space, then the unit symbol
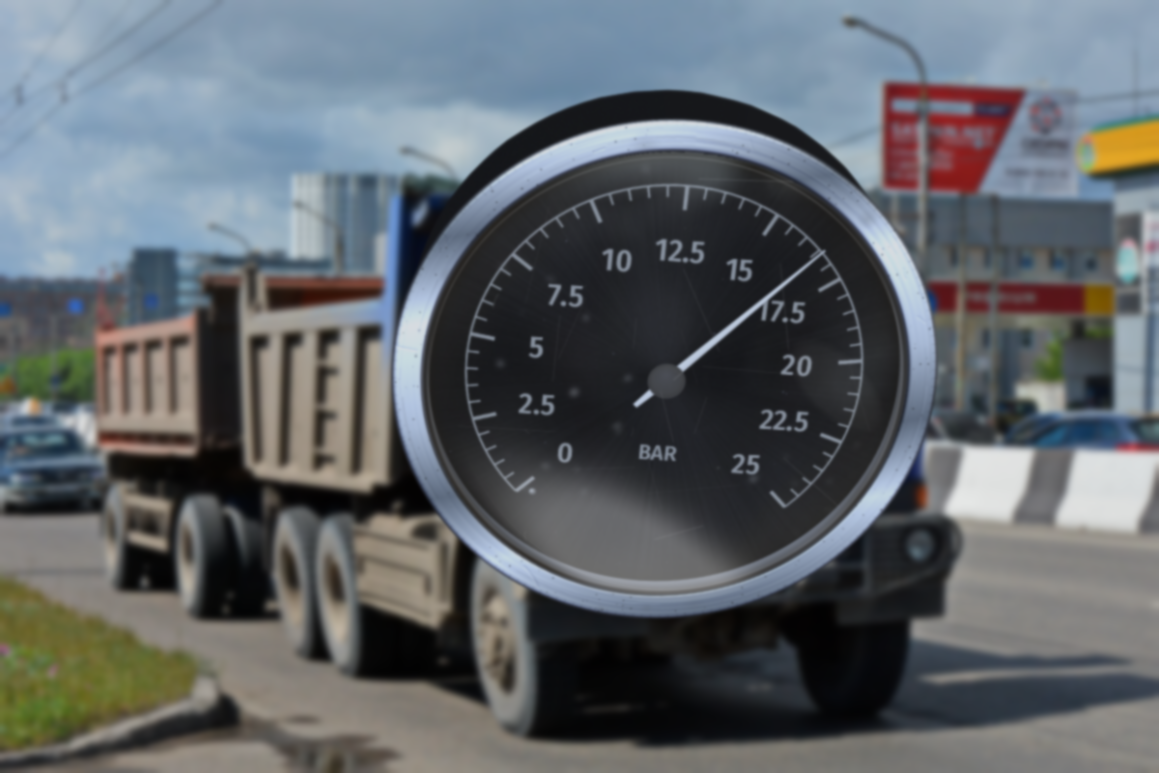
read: 16.5 bar
